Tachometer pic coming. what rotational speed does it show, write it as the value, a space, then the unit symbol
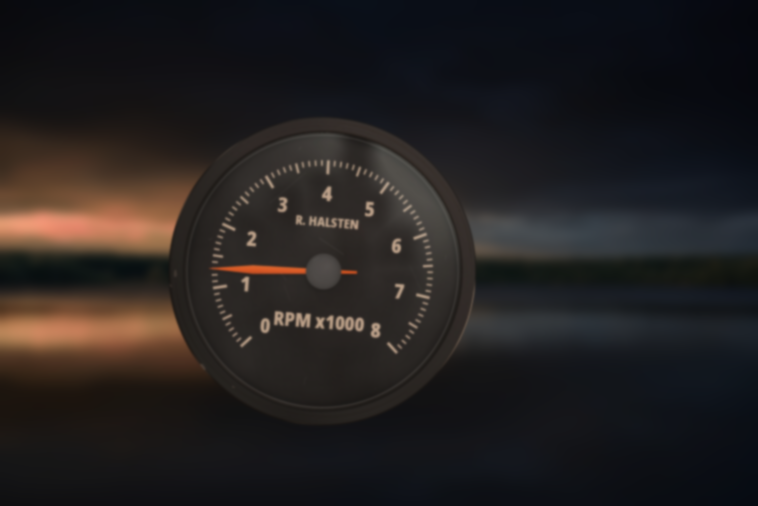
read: 1300 rpm
